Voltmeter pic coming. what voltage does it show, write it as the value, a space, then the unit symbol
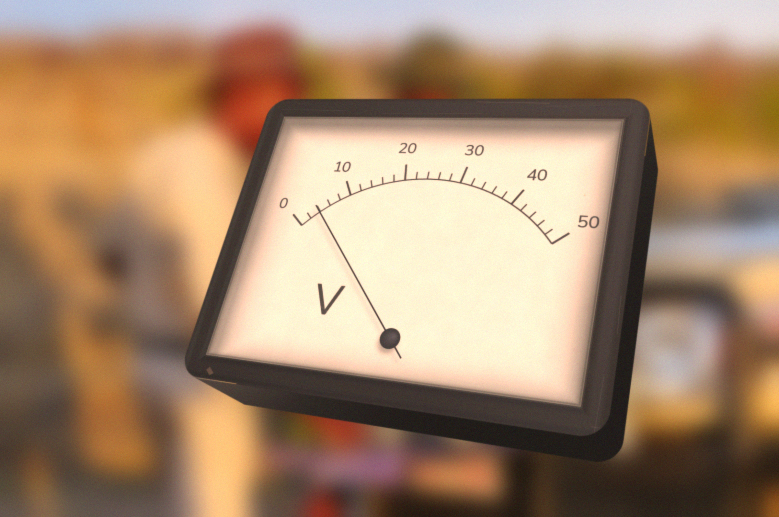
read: 4 V
